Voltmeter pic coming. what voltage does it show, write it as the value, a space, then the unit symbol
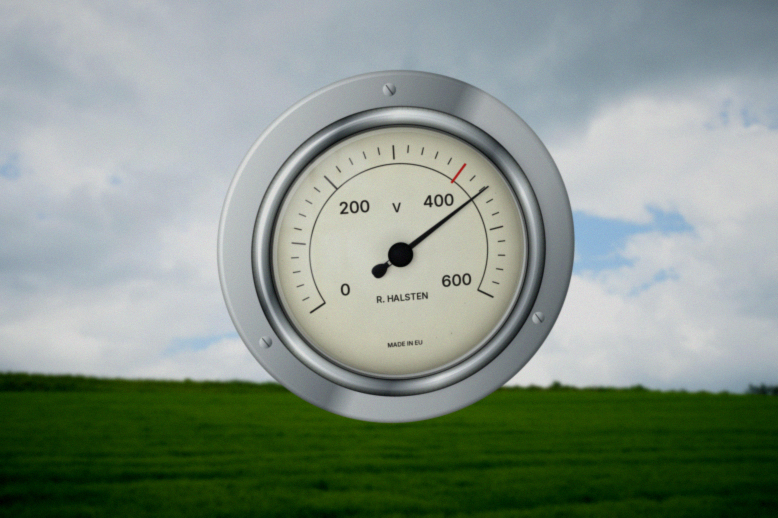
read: 440 V
